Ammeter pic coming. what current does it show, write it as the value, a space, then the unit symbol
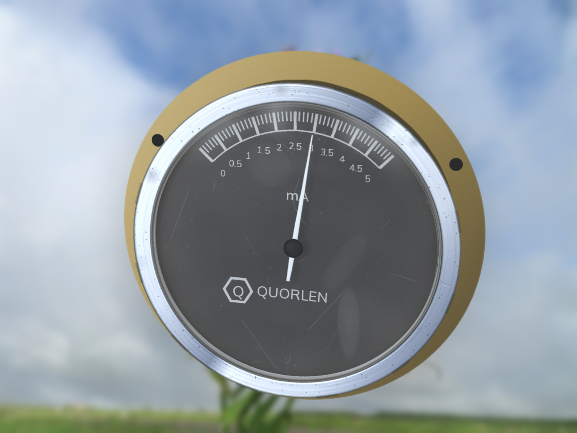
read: 3 mA
